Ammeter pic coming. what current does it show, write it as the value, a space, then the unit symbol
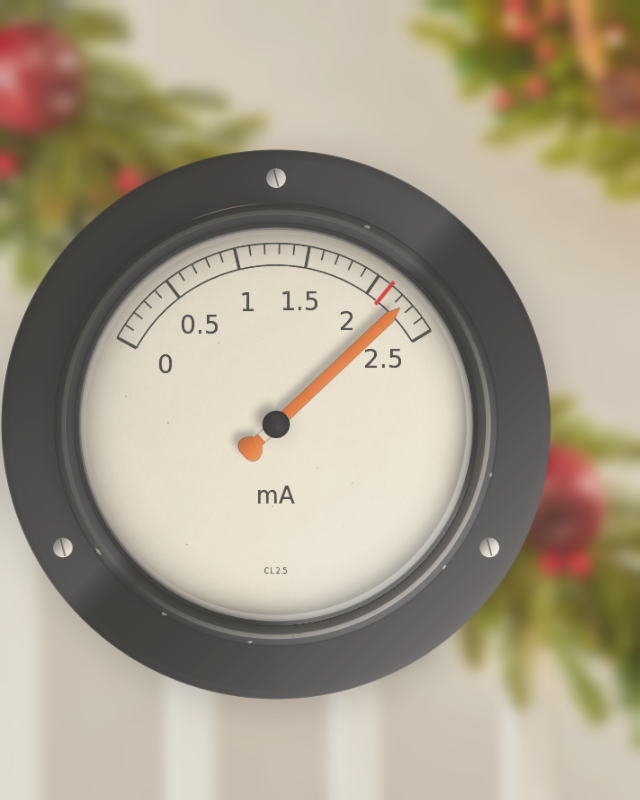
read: 2.25 mA
